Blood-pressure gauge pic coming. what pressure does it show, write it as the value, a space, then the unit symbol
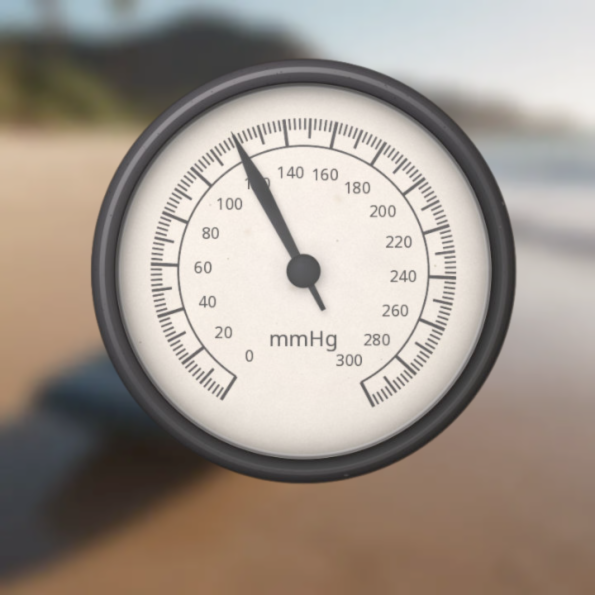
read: 120 mmHg
